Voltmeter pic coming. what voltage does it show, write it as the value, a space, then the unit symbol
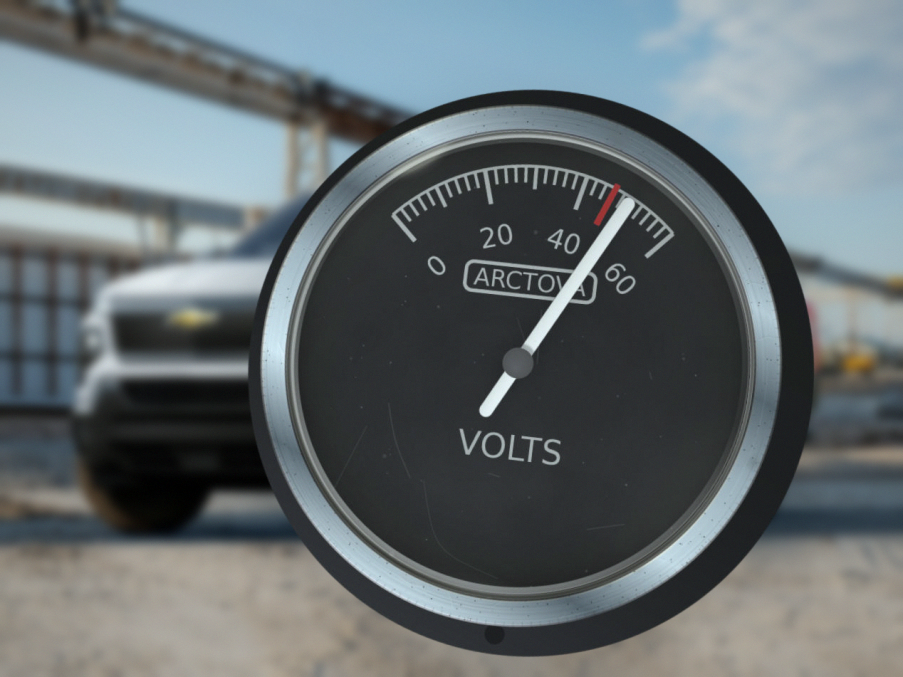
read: 50 V
